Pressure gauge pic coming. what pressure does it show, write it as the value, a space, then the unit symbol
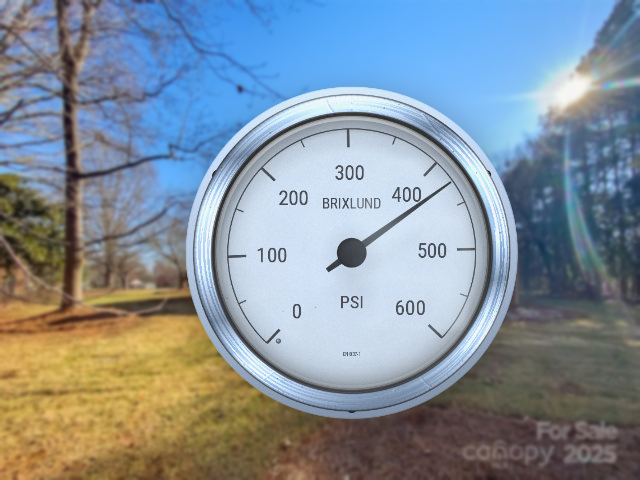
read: 425 psi
